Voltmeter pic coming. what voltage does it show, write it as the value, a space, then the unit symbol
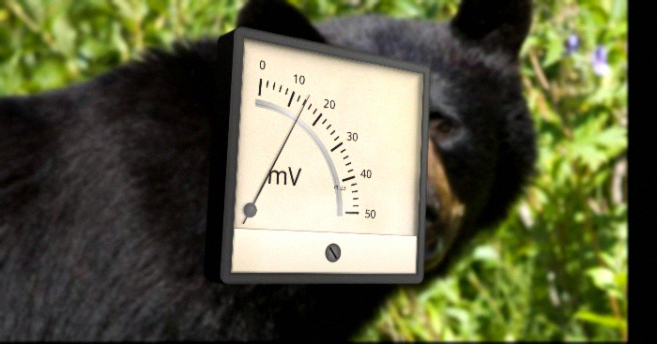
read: 14 mV
